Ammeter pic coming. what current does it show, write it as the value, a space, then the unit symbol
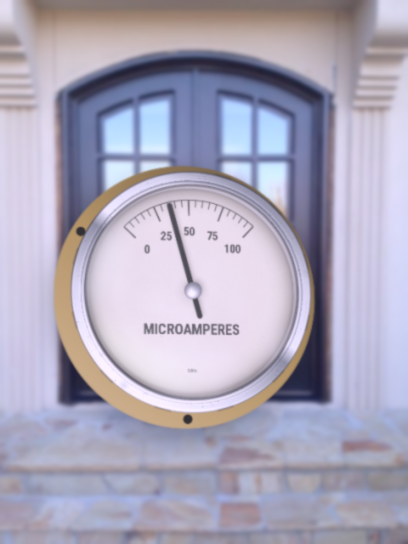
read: 35 µA
